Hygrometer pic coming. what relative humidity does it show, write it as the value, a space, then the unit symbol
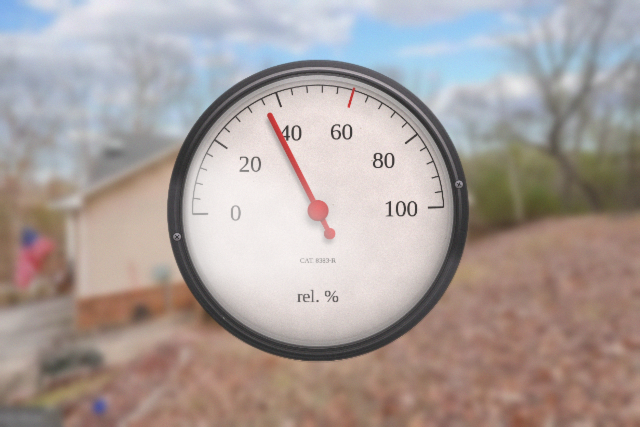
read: 36 %
